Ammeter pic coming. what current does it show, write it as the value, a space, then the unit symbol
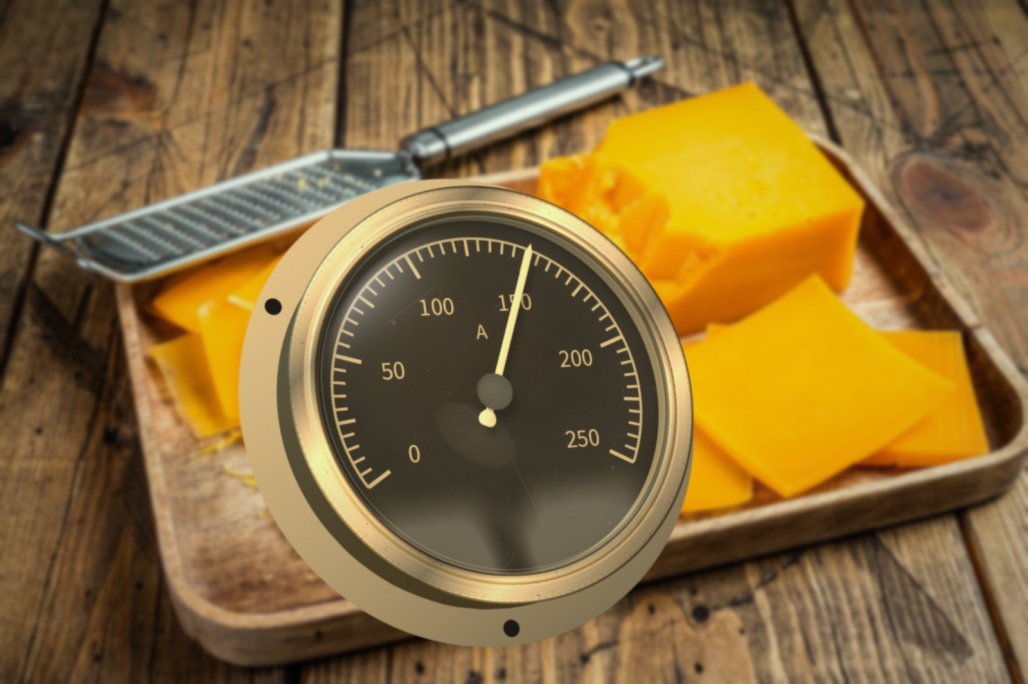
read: 150 A
